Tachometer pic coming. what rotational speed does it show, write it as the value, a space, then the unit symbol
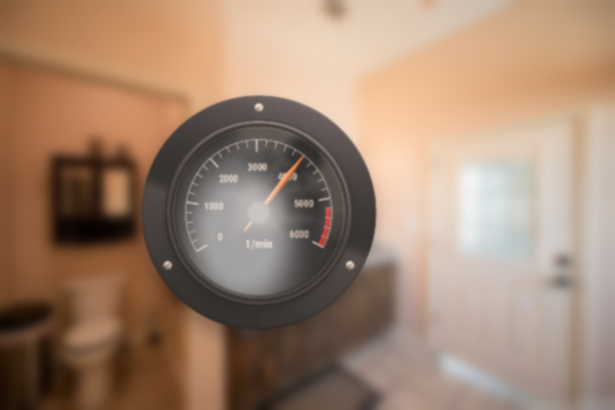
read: 4000 rpm
